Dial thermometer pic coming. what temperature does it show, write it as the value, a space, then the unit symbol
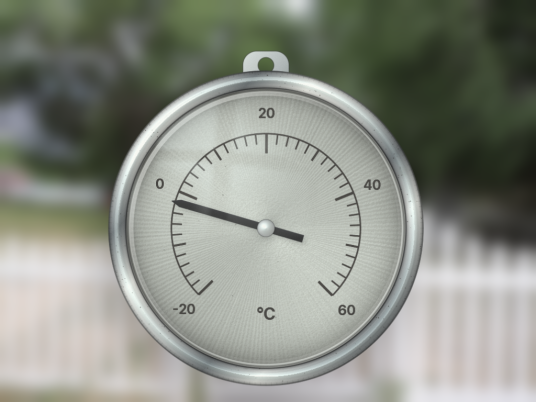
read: -2 °C
